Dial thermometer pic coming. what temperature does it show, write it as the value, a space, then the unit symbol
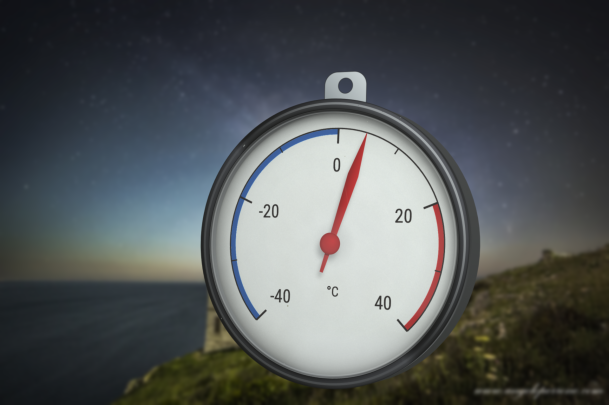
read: 5 °C
